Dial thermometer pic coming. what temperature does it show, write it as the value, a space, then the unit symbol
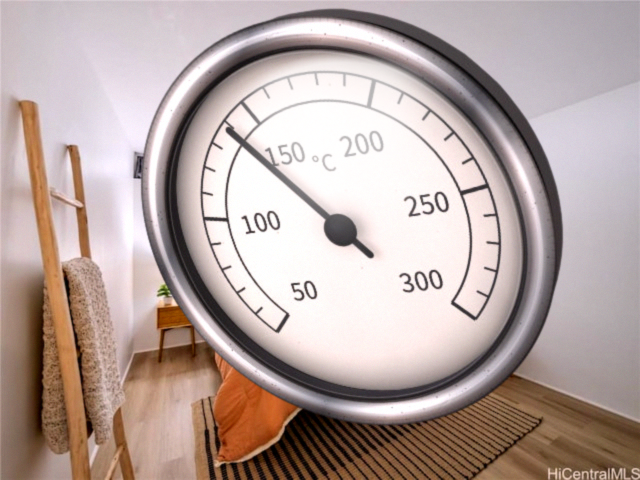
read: 140 °C
